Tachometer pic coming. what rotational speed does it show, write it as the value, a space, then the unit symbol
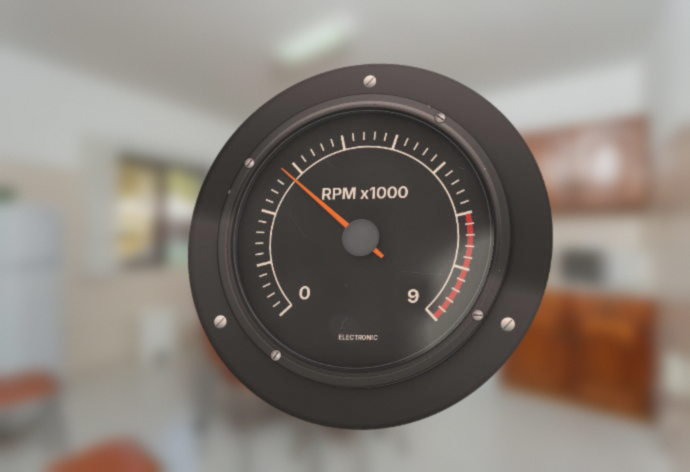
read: 2800 rpm
